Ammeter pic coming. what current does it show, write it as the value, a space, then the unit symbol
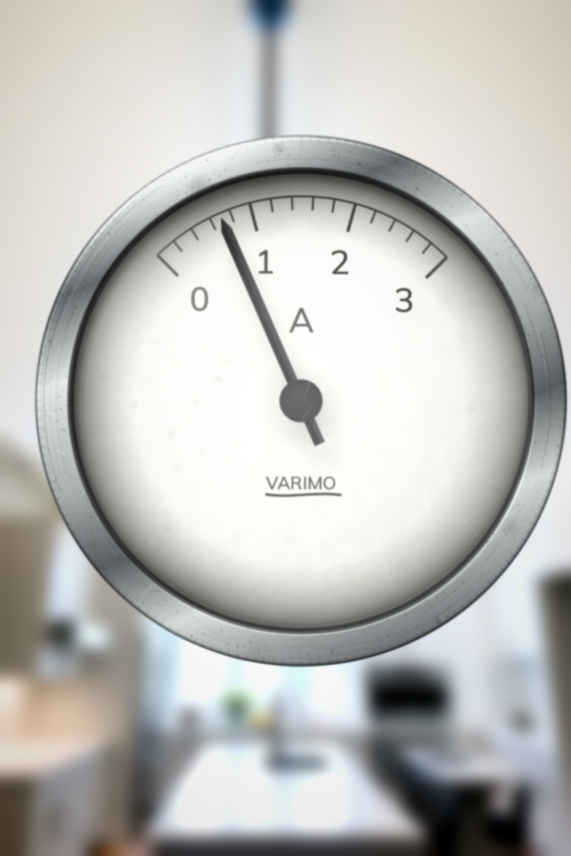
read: 0.7 A
